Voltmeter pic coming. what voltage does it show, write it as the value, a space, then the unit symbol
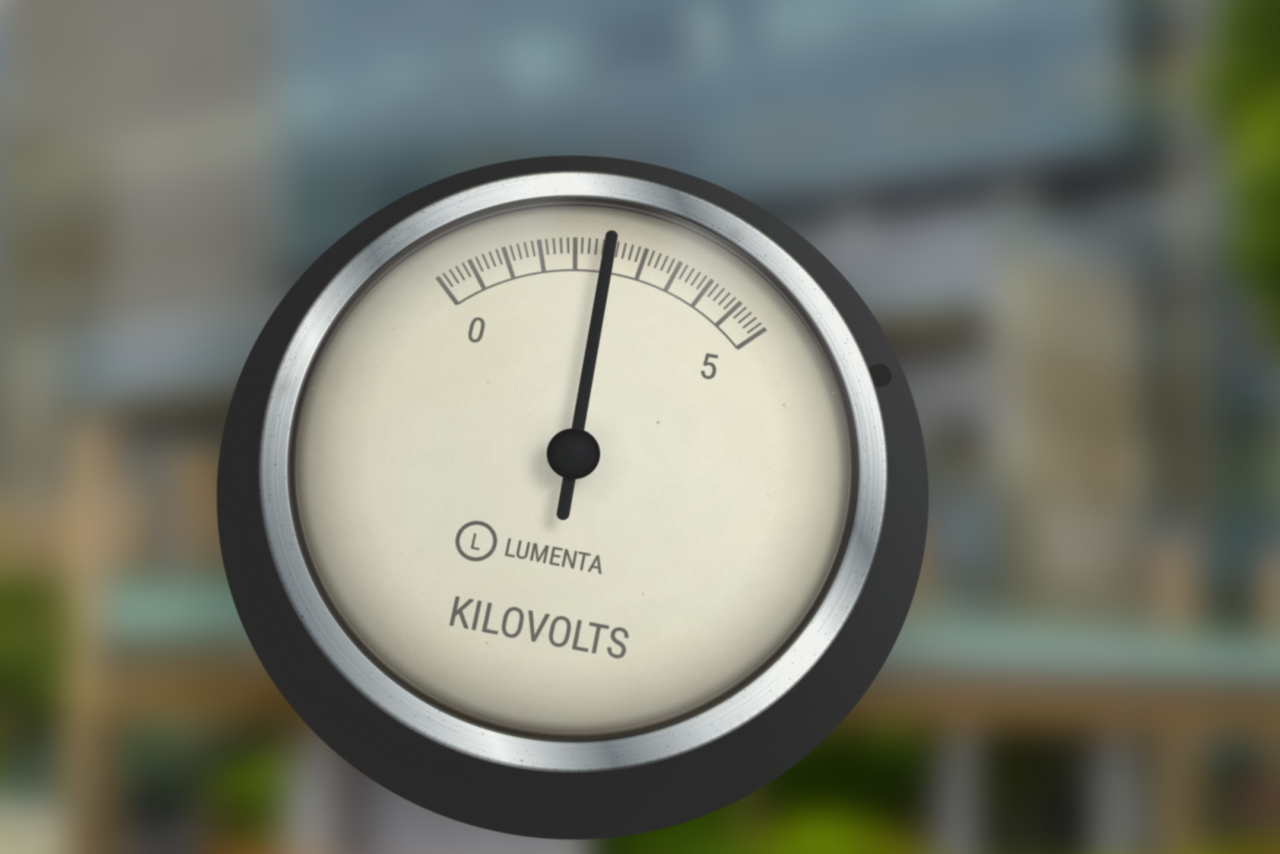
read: 2.5 kV
